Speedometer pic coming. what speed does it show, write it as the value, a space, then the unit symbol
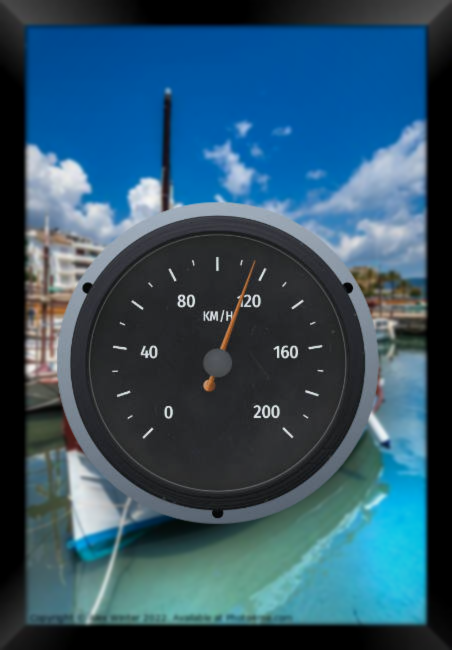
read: 115 km/h
